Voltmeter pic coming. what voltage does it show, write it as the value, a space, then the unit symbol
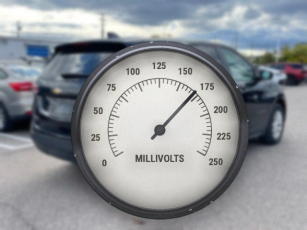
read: 170 mV
